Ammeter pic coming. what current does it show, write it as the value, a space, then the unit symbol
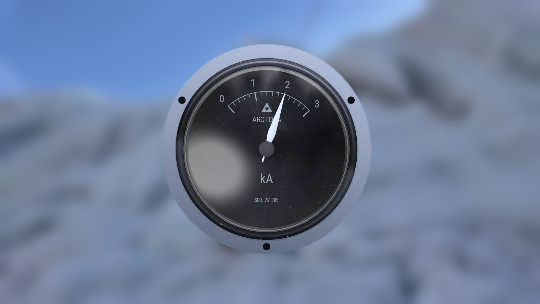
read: 2 kA
